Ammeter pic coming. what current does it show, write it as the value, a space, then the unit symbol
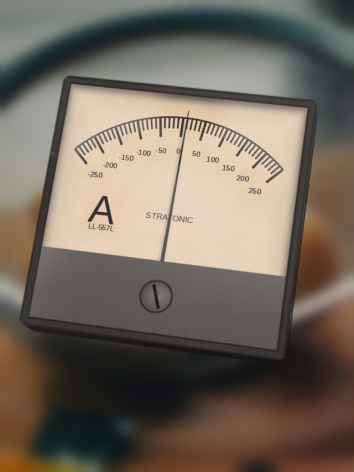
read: 10 A
